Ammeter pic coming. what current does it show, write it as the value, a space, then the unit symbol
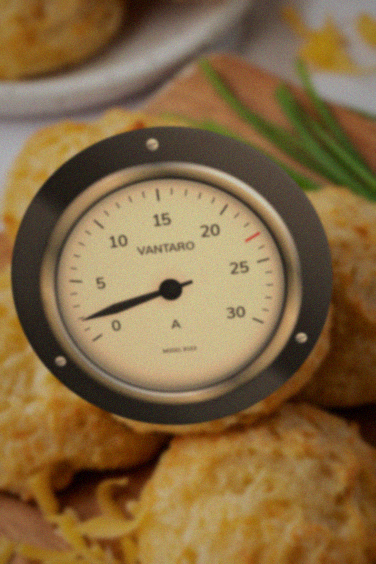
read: 2 A
